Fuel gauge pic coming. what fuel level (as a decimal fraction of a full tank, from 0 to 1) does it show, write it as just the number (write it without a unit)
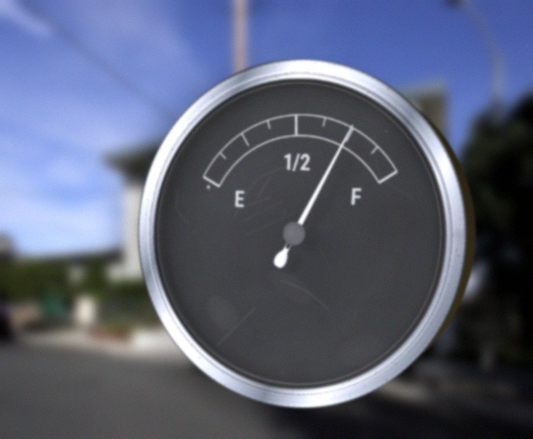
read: 0.75
